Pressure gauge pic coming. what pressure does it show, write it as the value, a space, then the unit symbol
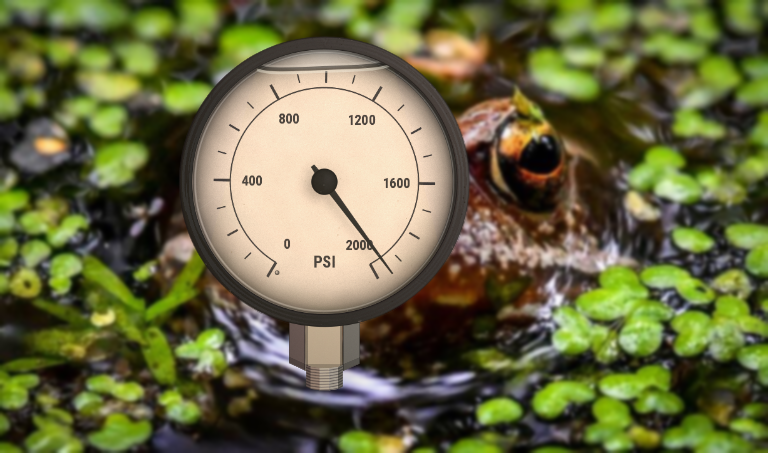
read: 1950 psi
